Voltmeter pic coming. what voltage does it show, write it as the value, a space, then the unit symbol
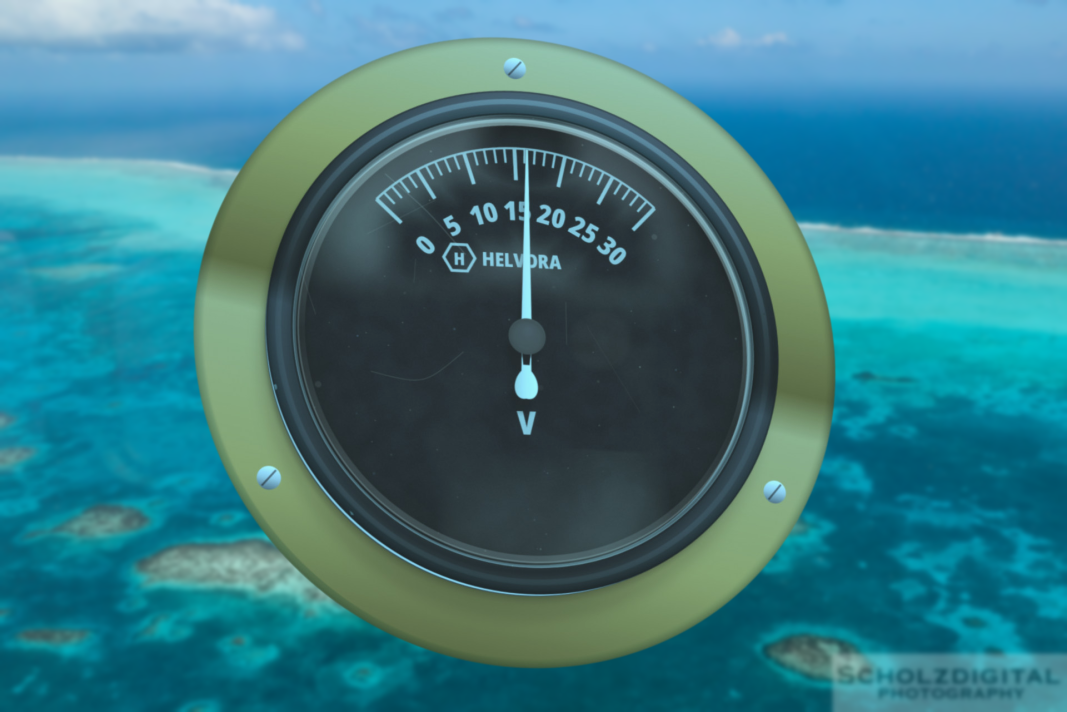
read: 16 V
